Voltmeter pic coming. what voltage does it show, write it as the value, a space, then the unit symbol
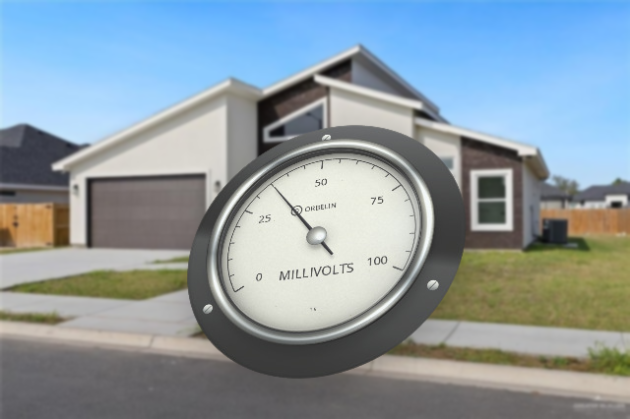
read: 35 mV
